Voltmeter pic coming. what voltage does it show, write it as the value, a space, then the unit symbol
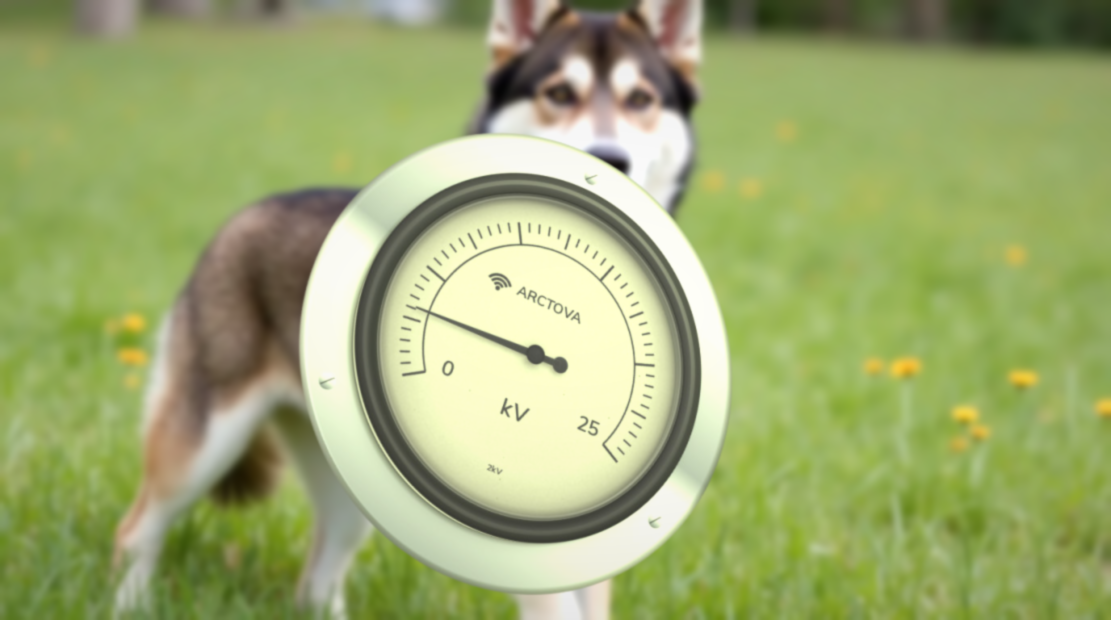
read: 3 kV
